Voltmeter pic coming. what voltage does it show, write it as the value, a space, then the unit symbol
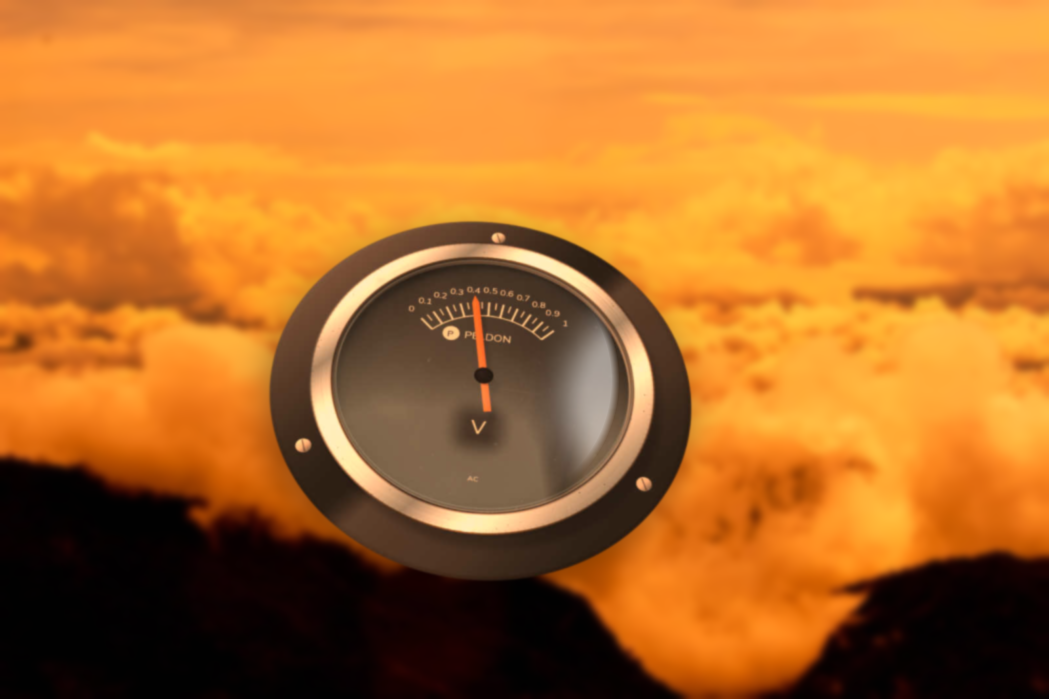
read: 0.4 V
